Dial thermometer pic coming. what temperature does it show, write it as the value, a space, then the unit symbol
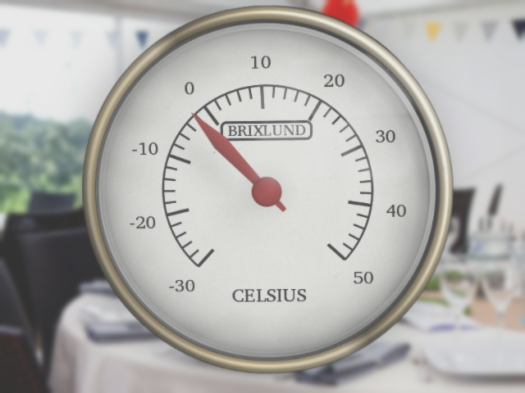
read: -2 °C
